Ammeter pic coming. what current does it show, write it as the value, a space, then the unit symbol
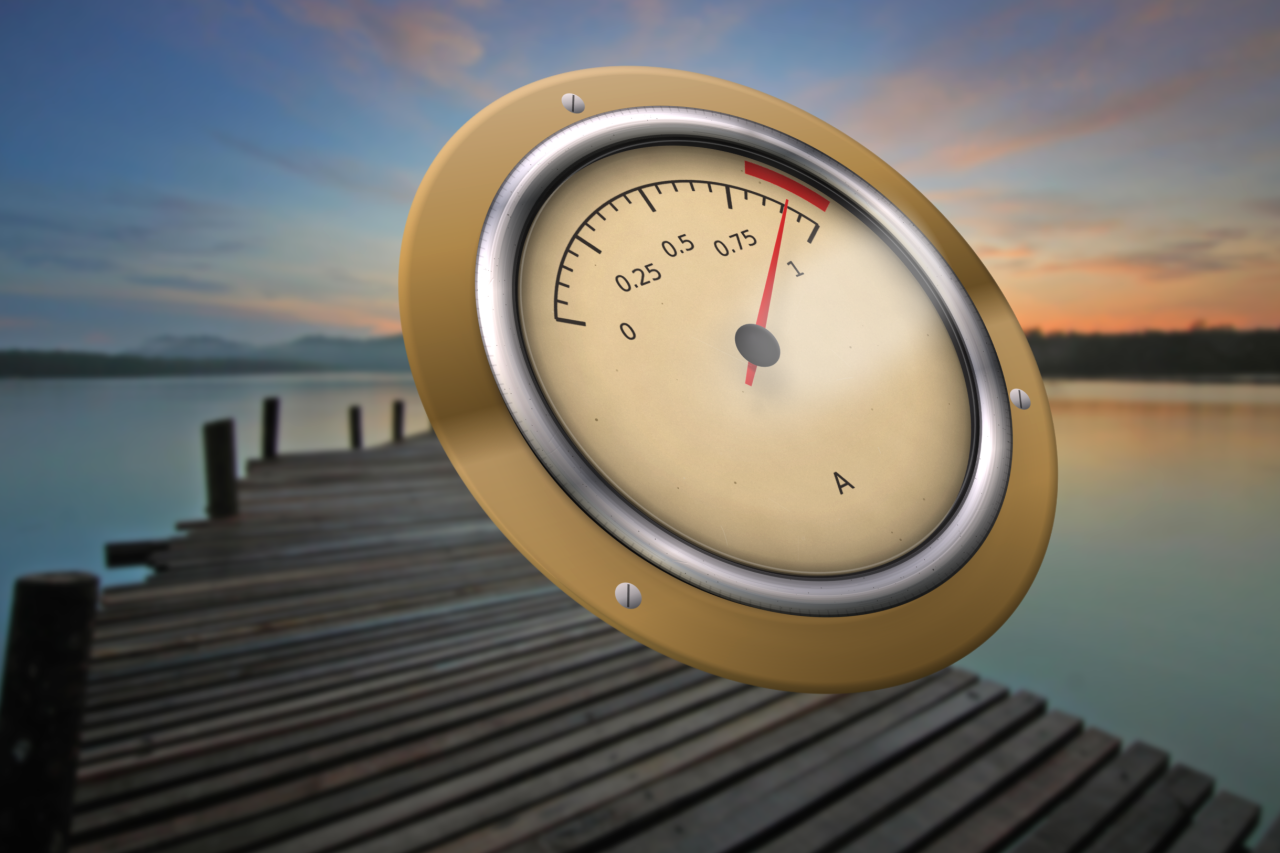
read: 0.9 A
